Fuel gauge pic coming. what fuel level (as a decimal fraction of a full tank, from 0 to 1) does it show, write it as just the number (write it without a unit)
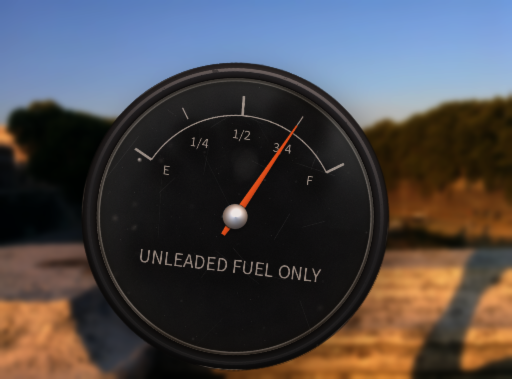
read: 0.75
